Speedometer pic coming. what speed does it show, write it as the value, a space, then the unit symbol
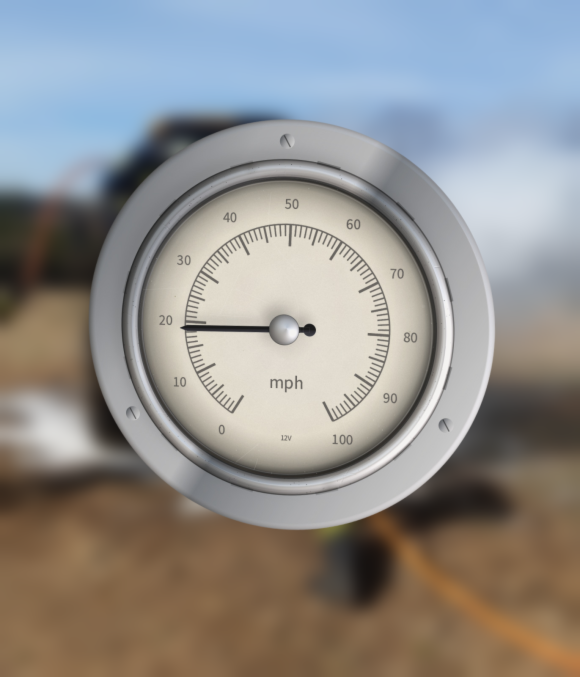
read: 19 mph
